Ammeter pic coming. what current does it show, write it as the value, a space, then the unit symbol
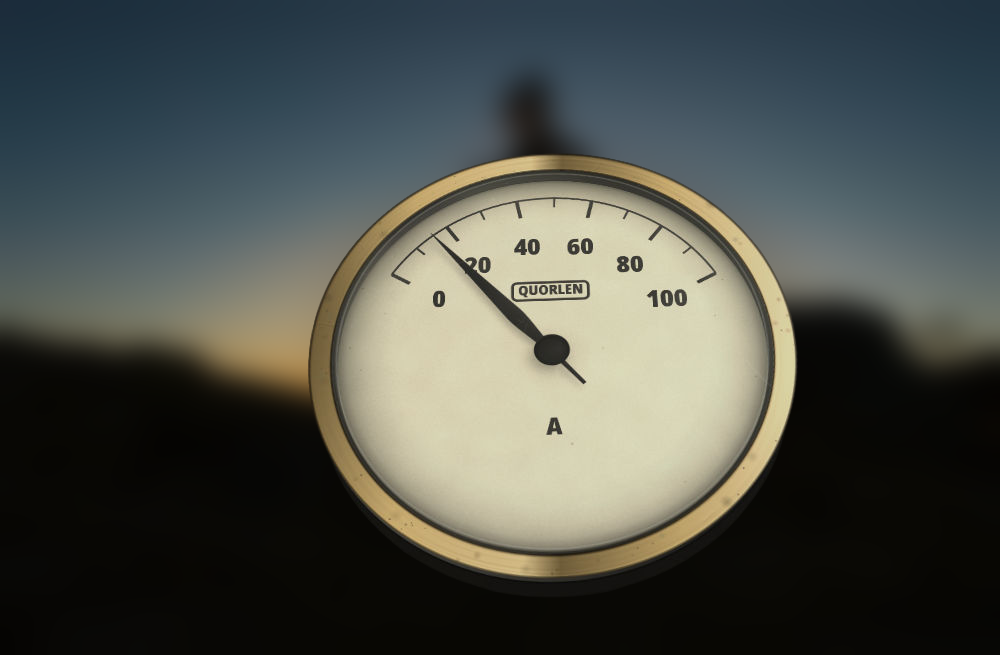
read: 15 A
